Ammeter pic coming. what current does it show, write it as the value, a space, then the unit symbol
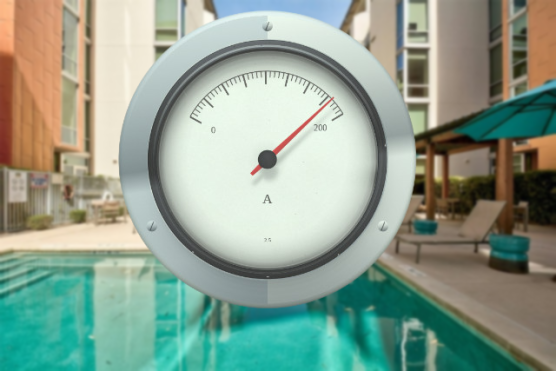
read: 180 A
